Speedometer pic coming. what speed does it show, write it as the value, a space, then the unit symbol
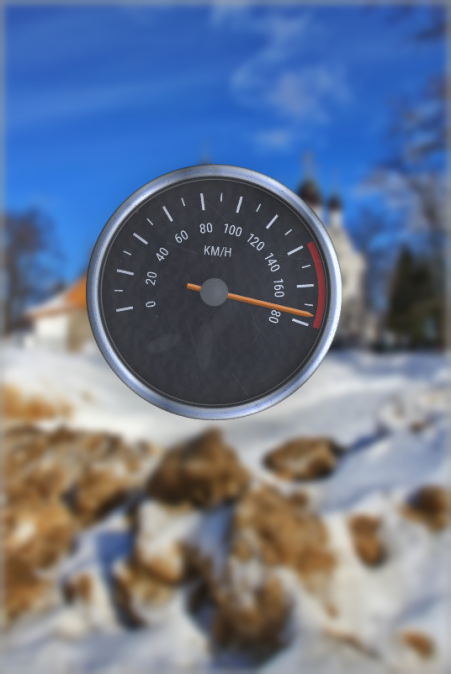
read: 175 km/h
